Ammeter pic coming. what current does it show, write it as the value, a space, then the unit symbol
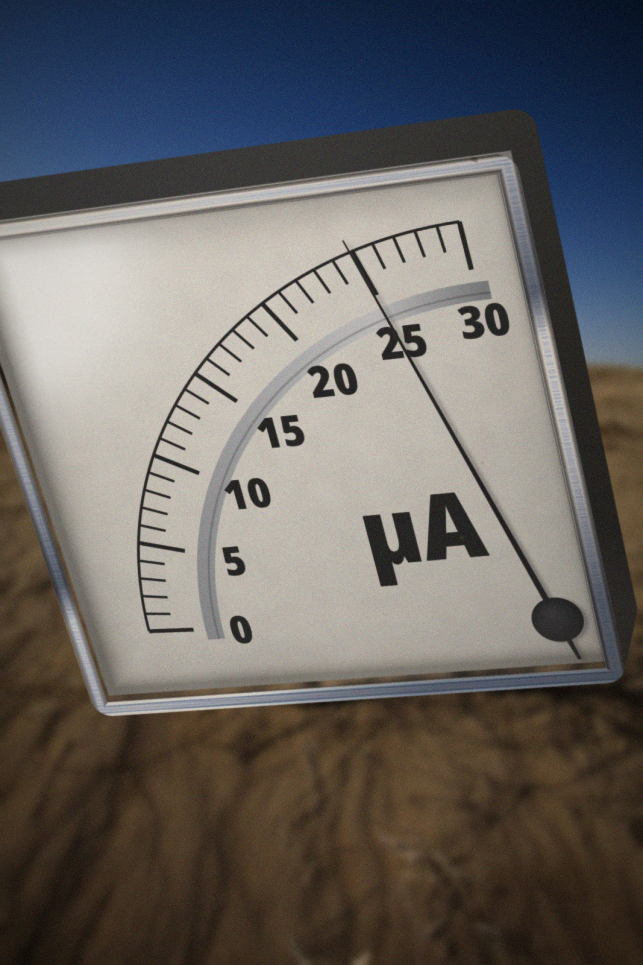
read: 25 µA
